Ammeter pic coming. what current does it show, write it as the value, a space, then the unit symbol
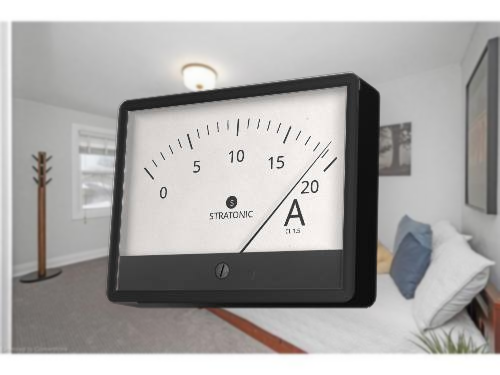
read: 19 A
